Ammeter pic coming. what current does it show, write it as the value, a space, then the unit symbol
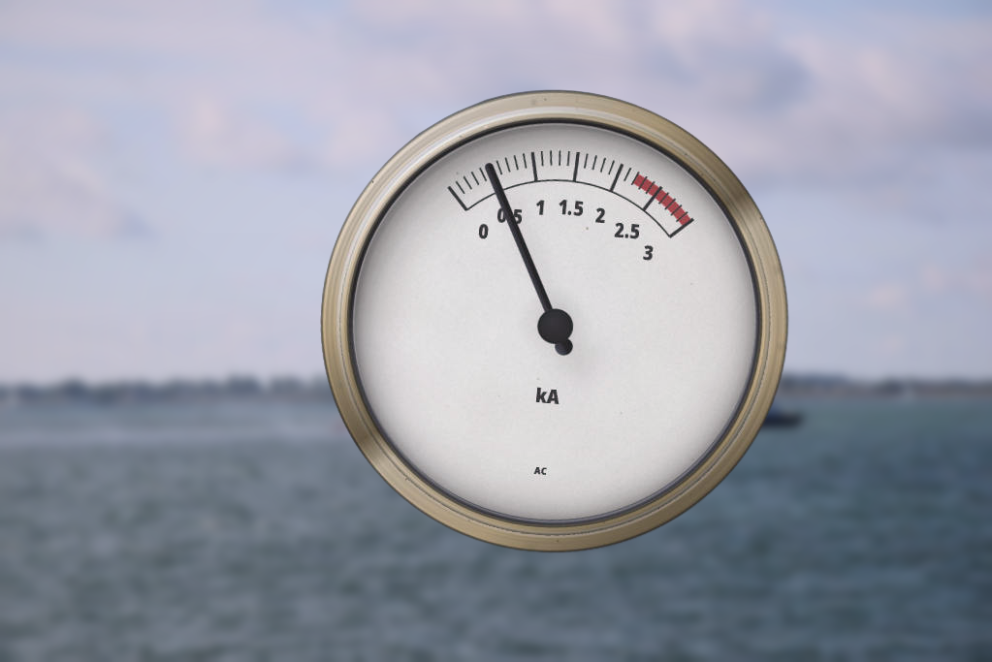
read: 0.5 kA
